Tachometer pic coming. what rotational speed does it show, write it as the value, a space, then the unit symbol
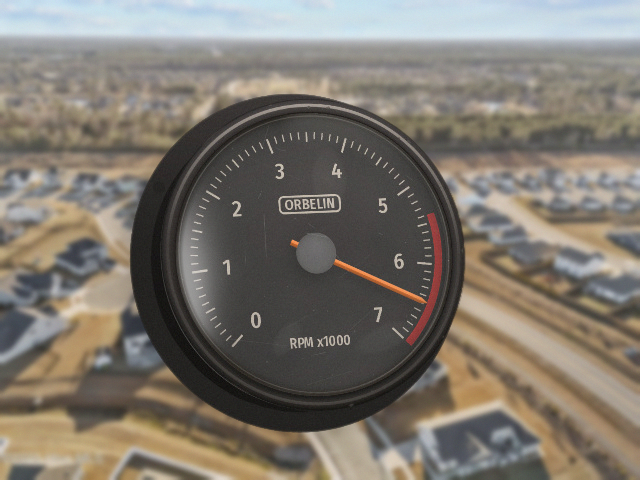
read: 6500 rpm
